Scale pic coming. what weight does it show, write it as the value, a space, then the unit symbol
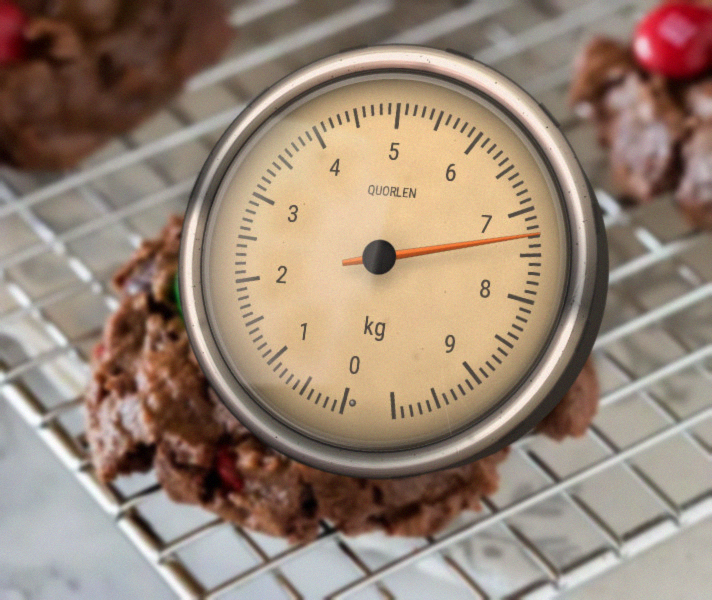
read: 7.3 kg
